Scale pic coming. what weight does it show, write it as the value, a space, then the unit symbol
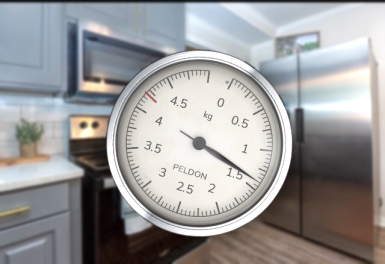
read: 1.4 kg
